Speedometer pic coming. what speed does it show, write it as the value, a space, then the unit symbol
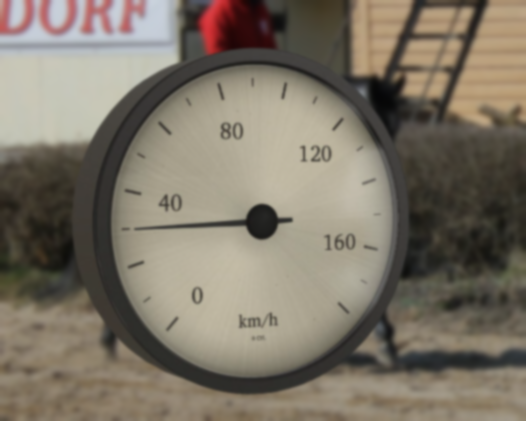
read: 30 km/h
